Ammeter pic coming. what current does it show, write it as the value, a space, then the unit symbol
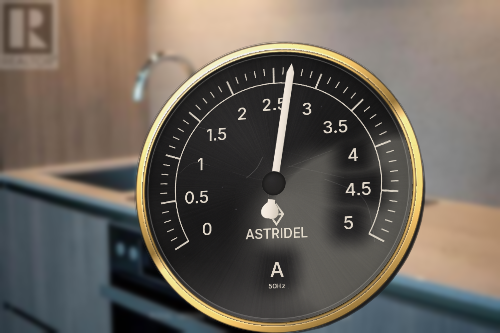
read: 2.7 A
